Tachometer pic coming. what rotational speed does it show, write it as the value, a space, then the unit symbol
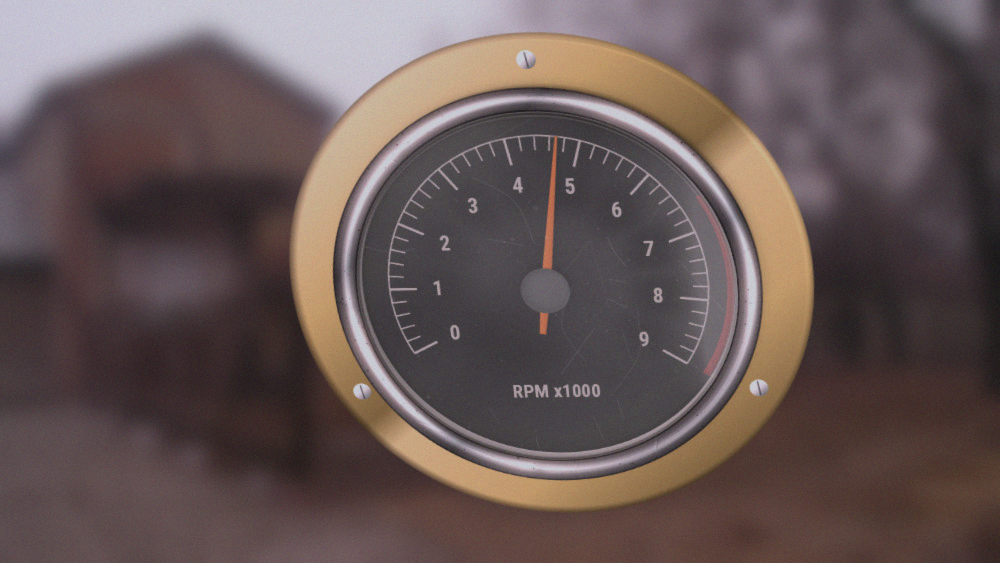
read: 4700 rpm
